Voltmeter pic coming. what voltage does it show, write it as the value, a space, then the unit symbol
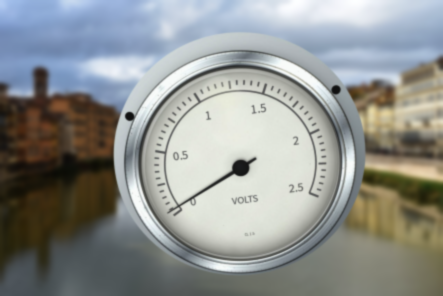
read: 0.05 V
